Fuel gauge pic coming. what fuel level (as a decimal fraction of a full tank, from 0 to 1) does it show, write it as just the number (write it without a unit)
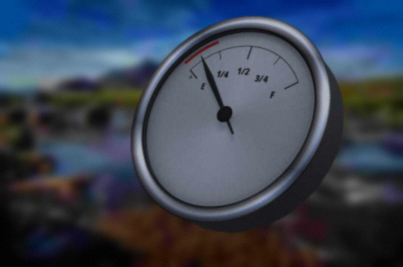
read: 0.125
